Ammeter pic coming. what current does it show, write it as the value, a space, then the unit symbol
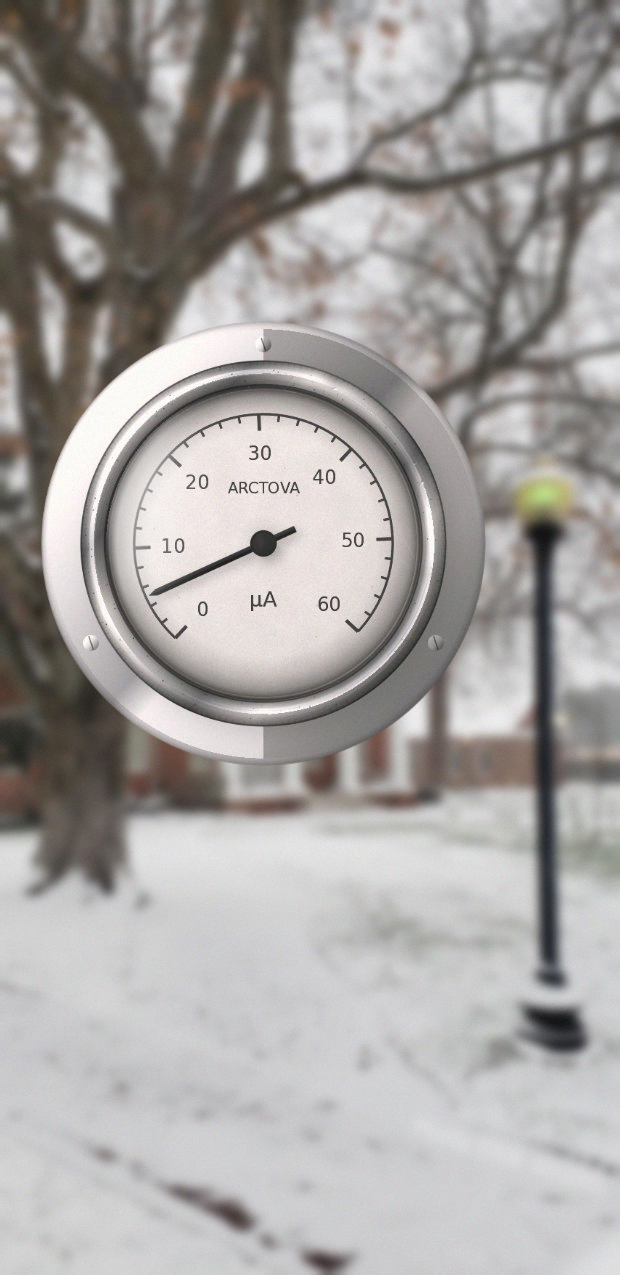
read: 5 µA
